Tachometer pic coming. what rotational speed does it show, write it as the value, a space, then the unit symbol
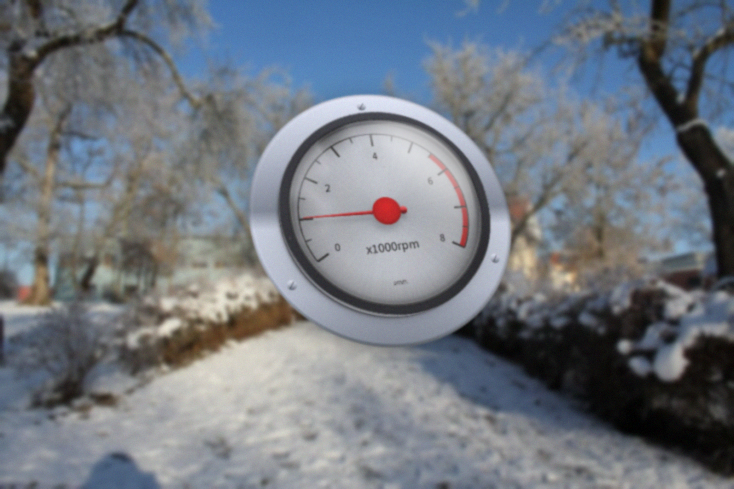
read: 1000 rpm
